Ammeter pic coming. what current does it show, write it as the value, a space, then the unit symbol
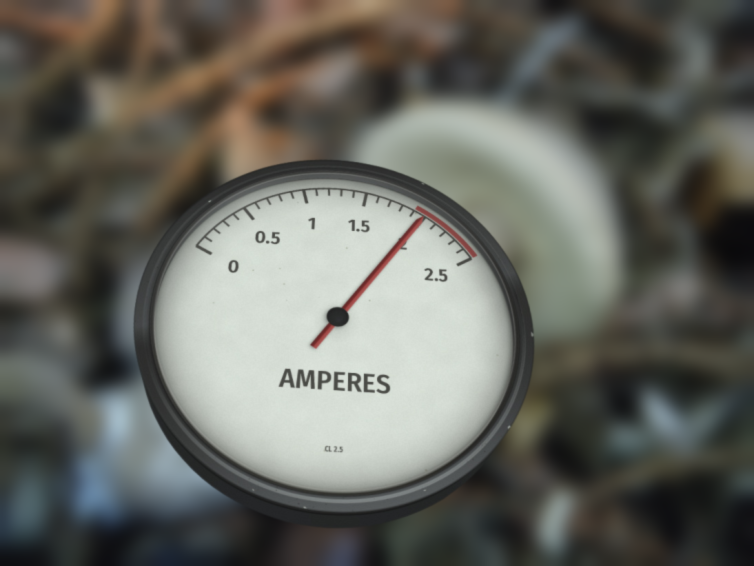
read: 2 A
